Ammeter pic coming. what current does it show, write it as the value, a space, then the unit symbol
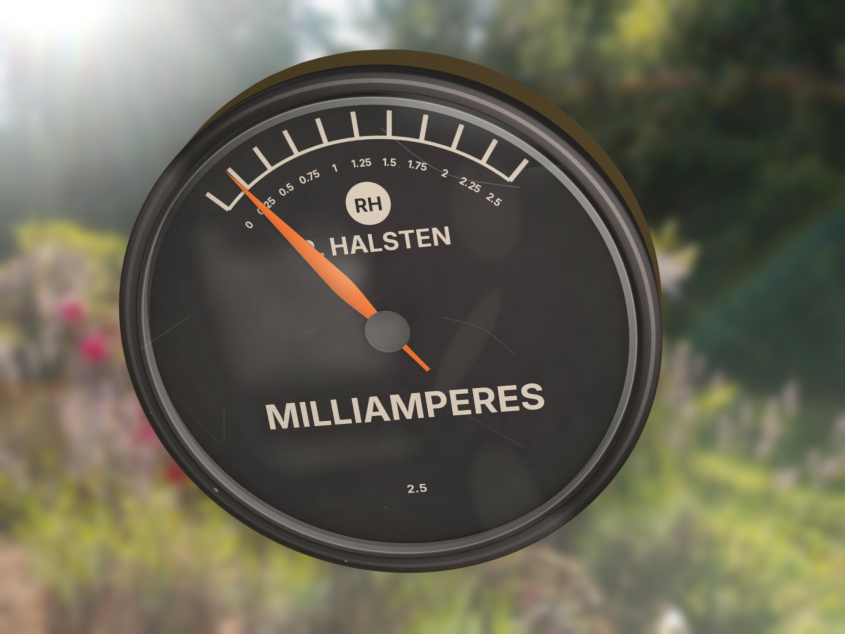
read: 0.25 mA
